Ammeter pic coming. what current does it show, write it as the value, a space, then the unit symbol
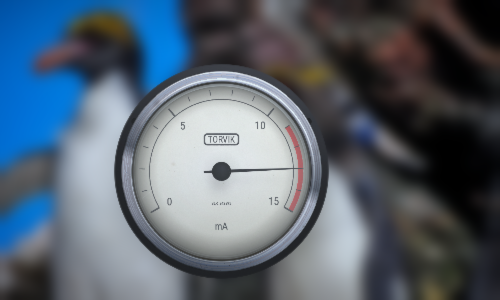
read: 13 mA
